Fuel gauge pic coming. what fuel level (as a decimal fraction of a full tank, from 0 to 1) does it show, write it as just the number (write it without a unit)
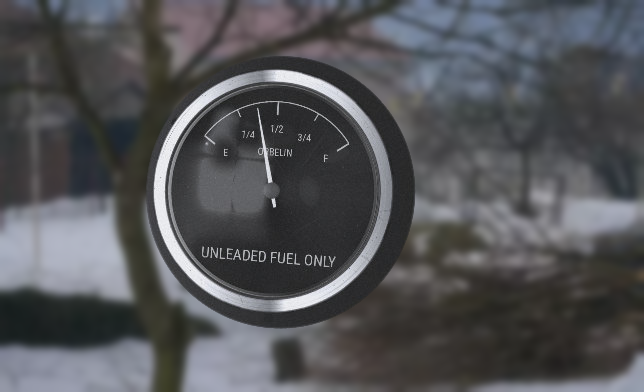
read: 0.375
